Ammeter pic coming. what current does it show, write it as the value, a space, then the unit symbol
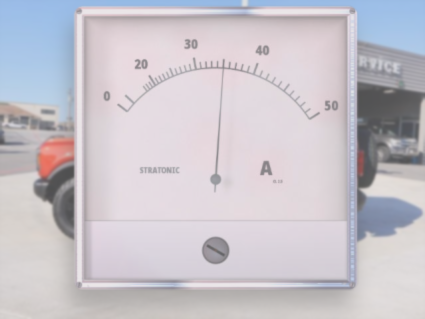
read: 35 A
